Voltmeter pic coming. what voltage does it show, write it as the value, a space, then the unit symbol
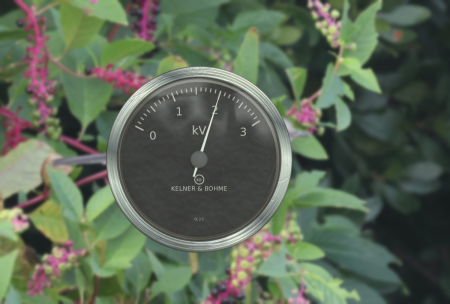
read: 2 kV
